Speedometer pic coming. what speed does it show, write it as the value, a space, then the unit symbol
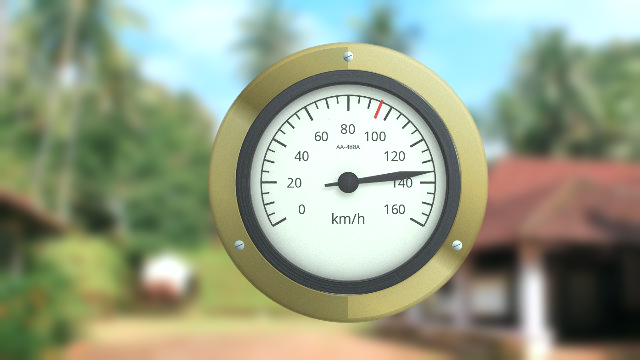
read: 135 km/h
